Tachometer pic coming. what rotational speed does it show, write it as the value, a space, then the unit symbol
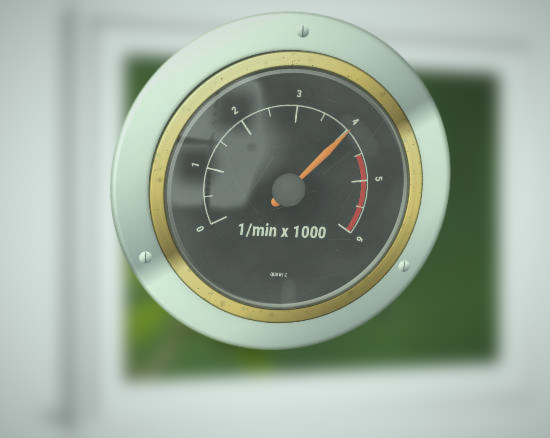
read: 4000 rpm
